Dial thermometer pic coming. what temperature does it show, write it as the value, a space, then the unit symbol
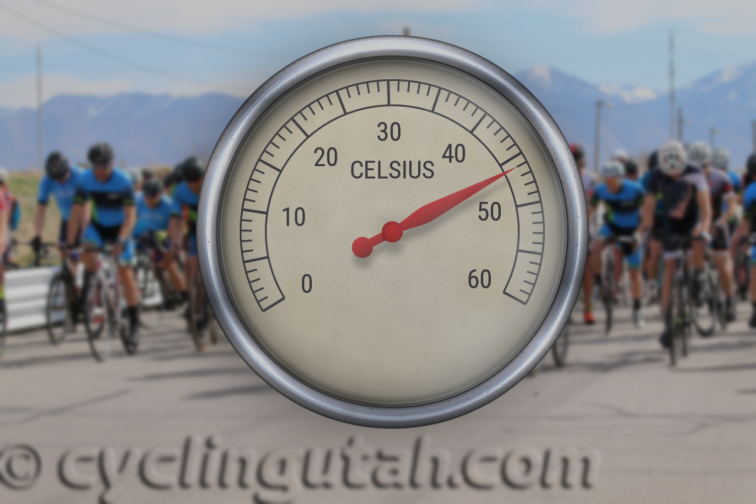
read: 46 °C
